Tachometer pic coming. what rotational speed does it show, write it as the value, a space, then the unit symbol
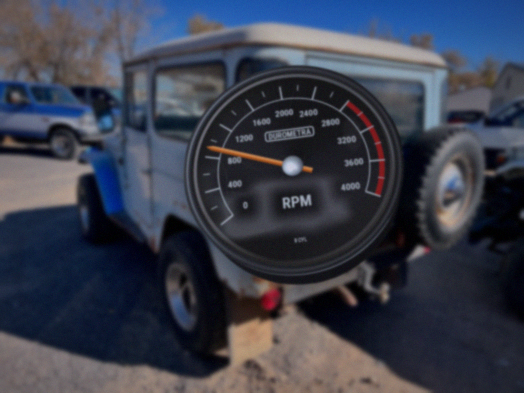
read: 900 rpm
